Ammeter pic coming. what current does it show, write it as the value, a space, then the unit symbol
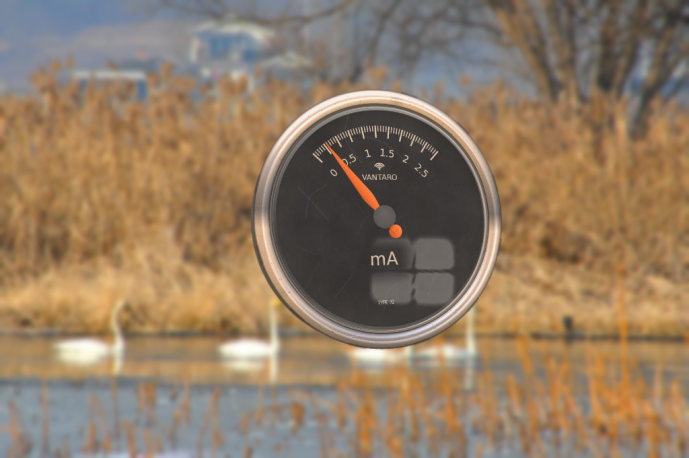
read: 0.25 mA
